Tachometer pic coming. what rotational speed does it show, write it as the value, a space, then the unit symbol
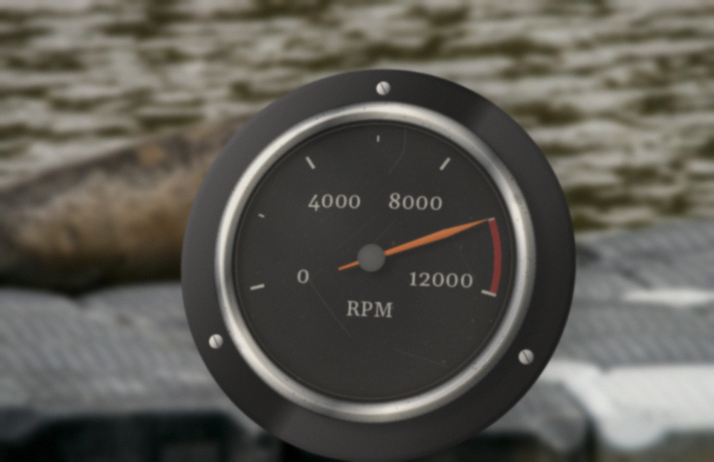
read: 10000 rpm
